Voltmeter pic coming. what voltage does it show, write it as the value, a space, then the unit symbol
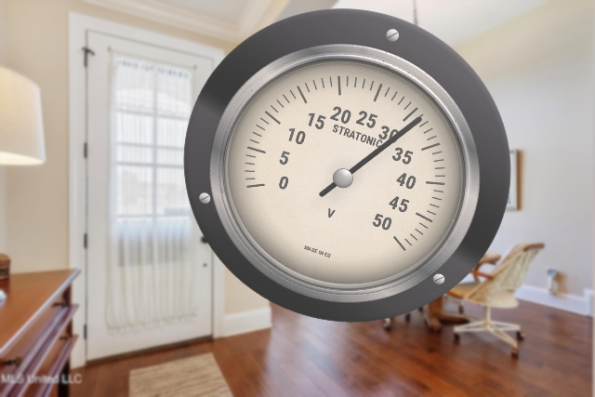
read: 31 V
